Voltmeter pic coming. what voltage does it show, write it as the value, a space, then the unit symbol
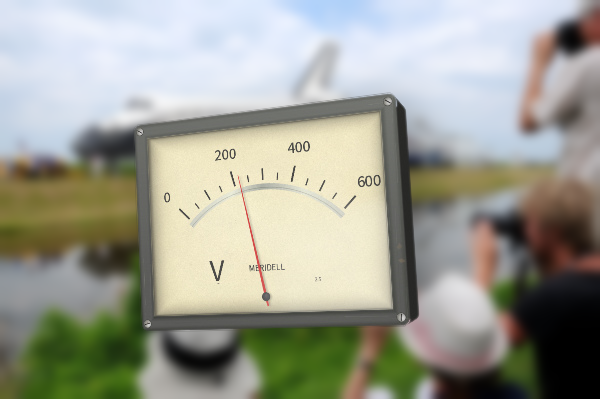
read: 225 V
